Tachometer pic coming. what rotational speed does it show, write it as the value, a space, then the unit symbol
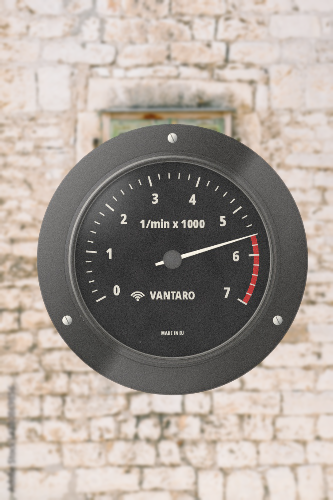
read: 5600 rpm
